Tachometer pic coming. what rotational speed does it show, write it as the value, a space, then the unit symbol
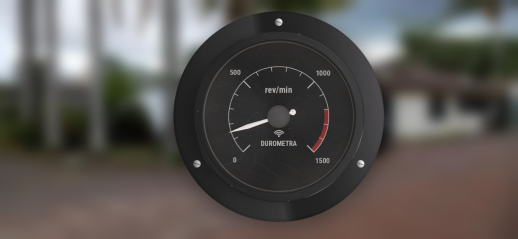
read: 150 rpm
